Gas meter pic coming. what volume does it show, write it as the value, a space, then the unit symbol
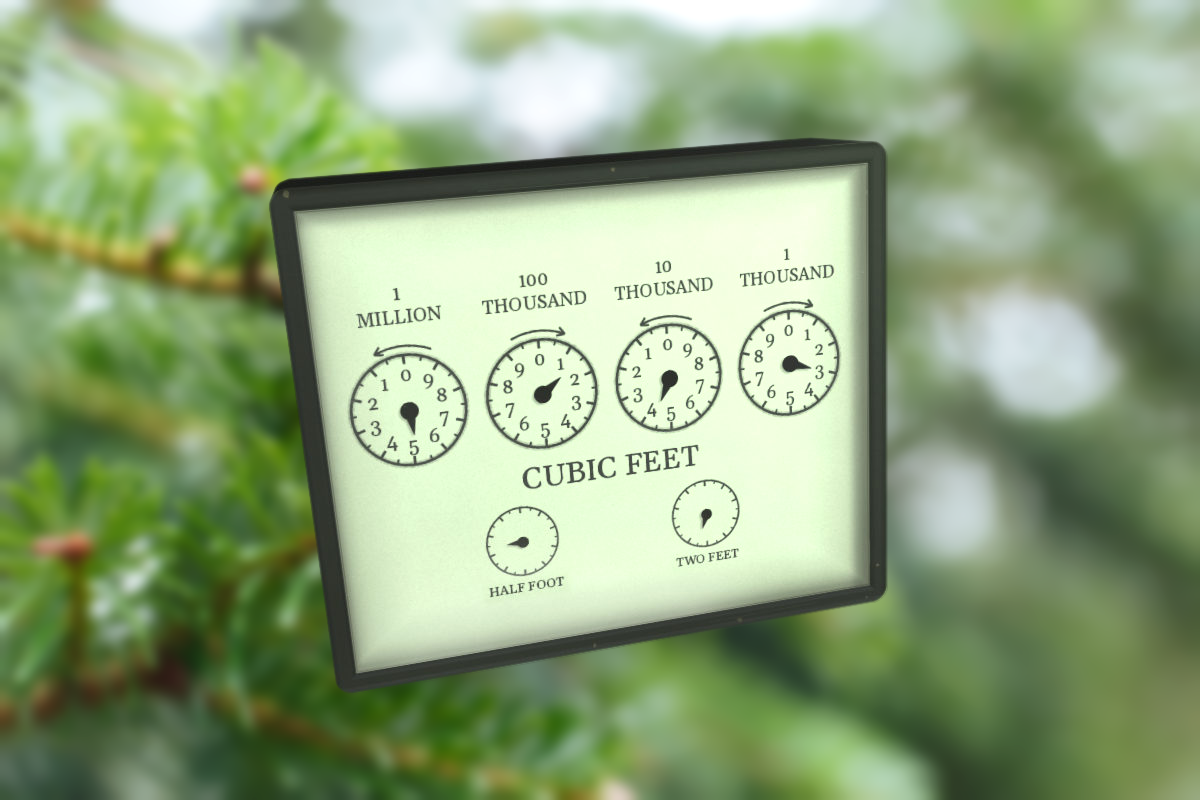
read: 514300 ft³
